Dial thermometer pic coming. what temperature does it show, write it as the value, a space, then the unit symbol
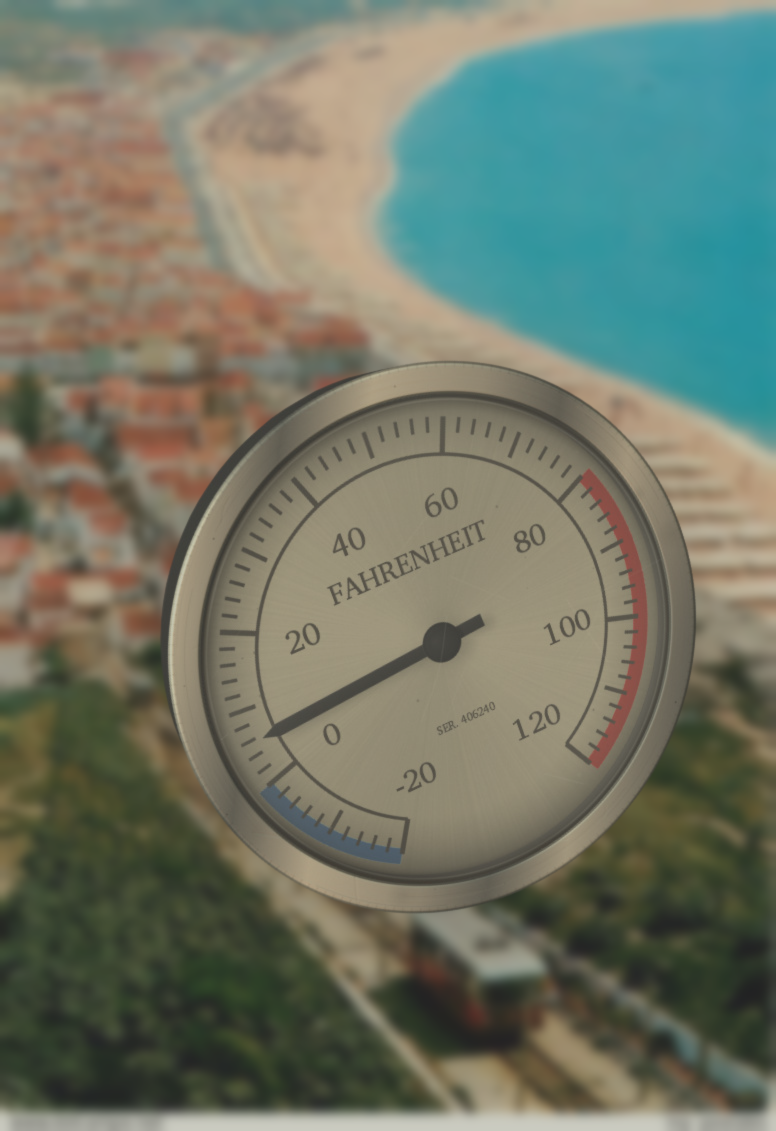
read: 6 °F
